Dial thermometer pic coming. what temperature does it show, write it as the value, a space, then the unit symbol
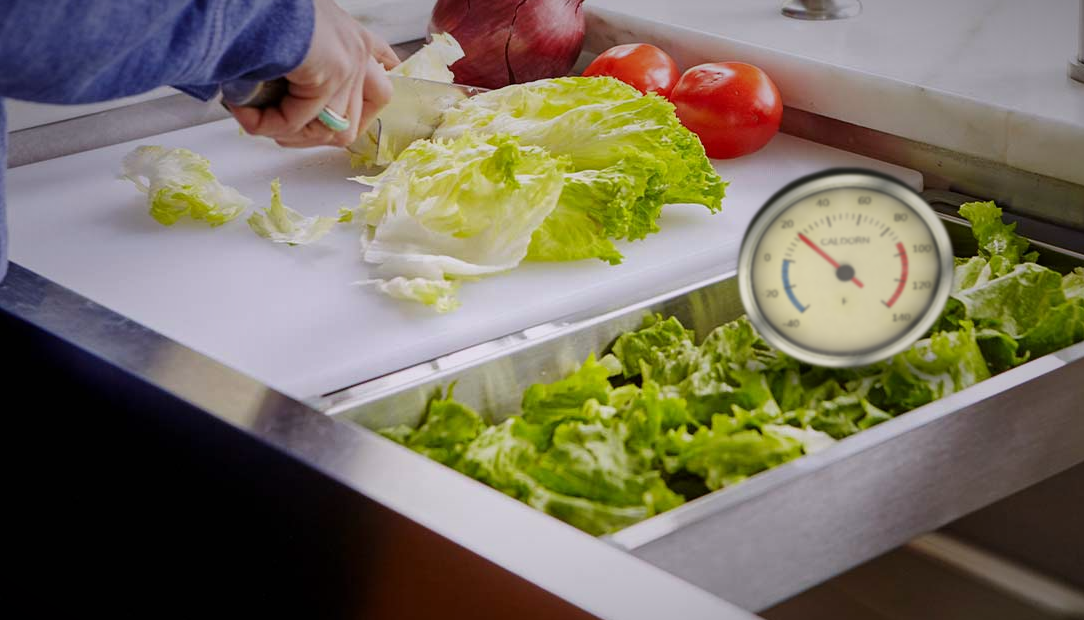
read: 20 °F
